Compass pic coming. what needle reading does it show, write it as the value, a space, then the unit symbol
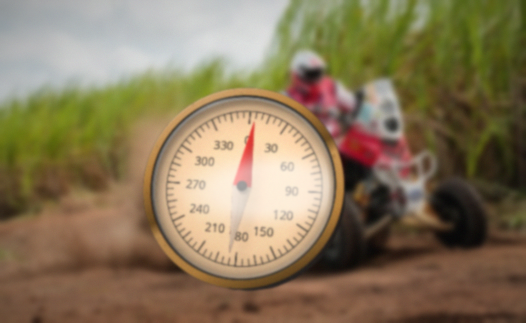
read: 5 °
